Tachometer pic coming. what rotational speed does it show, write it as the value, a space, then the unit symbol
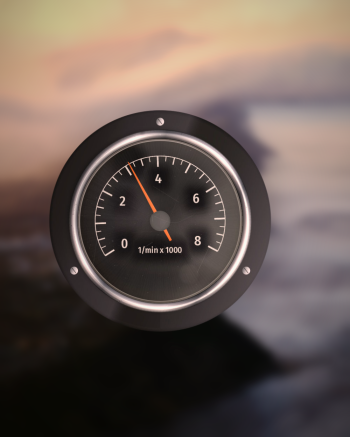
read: 3125 rpm
